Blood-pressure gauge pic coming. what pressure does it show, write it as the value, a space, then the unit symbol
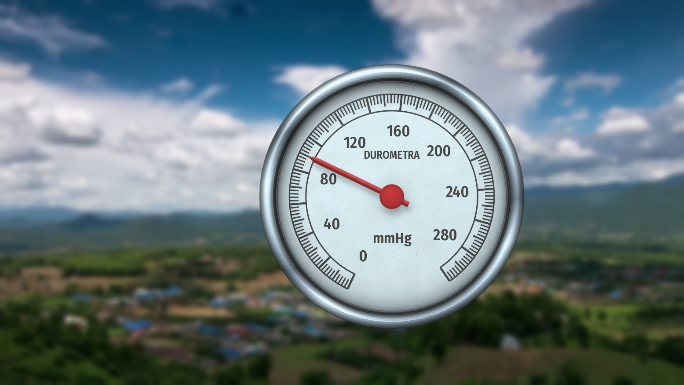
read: 90 mmHg
